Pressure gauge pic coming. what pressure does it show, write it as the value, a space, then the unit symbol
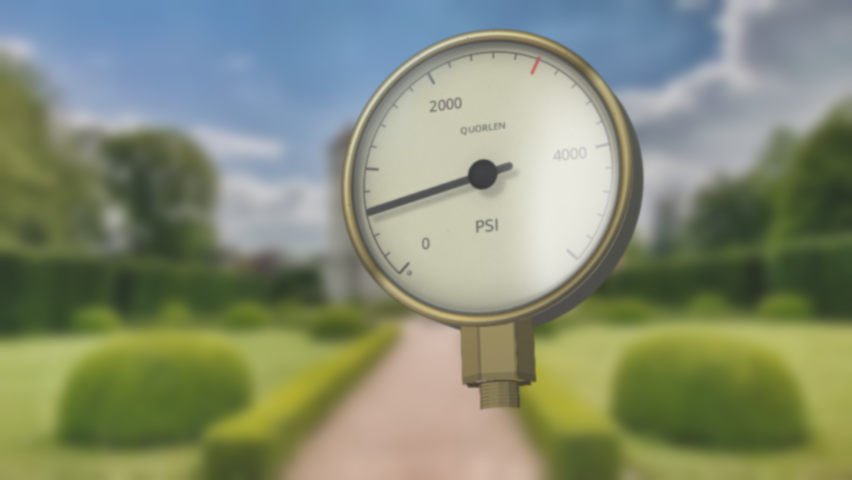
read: 600 psi
